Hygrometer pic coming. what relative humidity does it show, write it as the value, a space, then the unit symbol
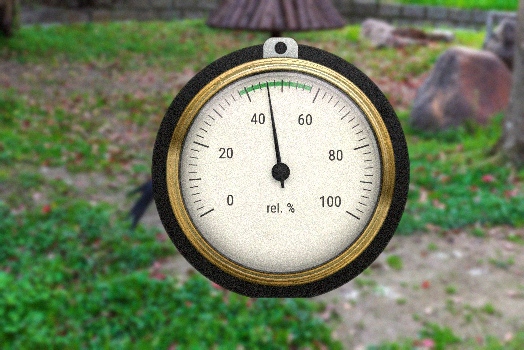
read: 46 %
